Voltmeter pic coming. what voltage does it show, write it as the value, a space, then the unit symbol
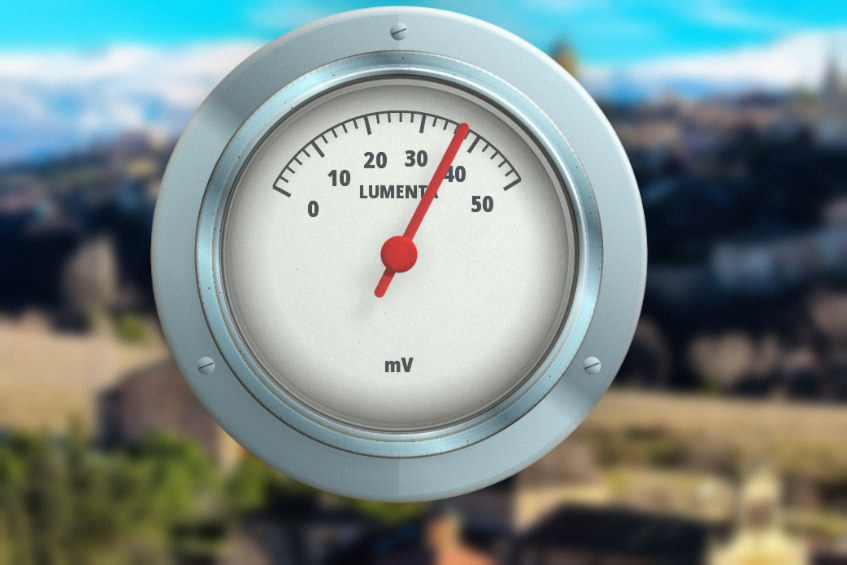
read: 37 mV
